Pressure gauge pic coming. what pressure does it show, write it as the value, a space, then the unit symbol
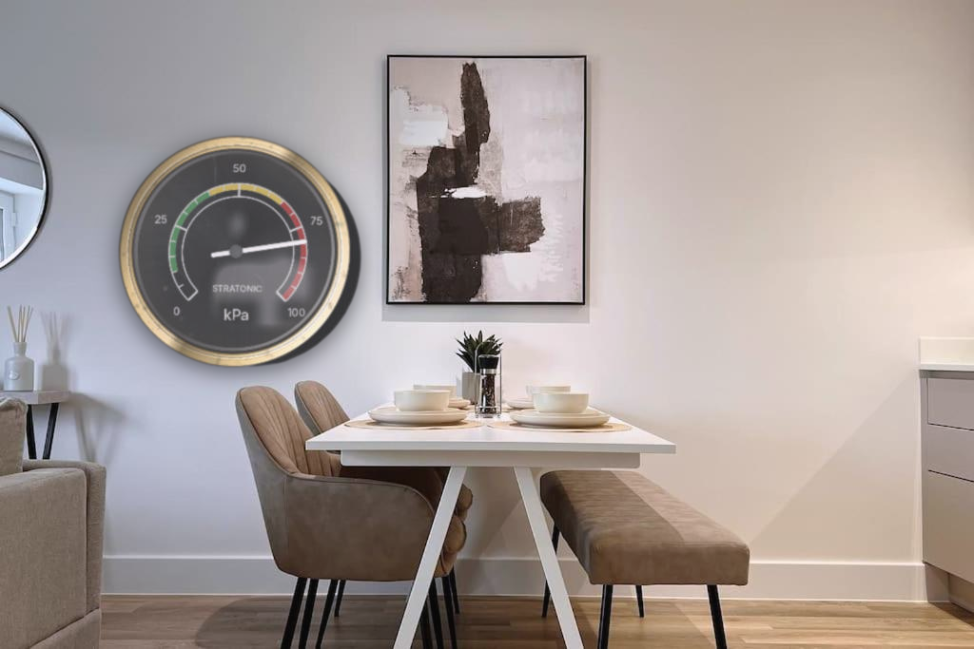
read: 80 kPa
